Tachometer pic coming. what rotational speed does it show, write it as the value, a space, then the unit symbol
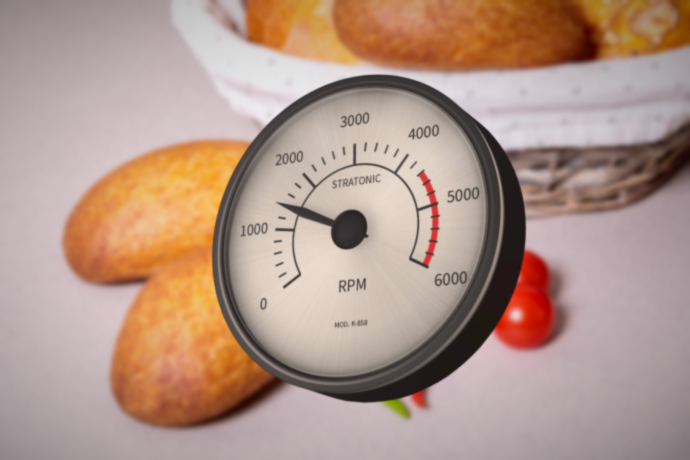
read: 1400 rpm
